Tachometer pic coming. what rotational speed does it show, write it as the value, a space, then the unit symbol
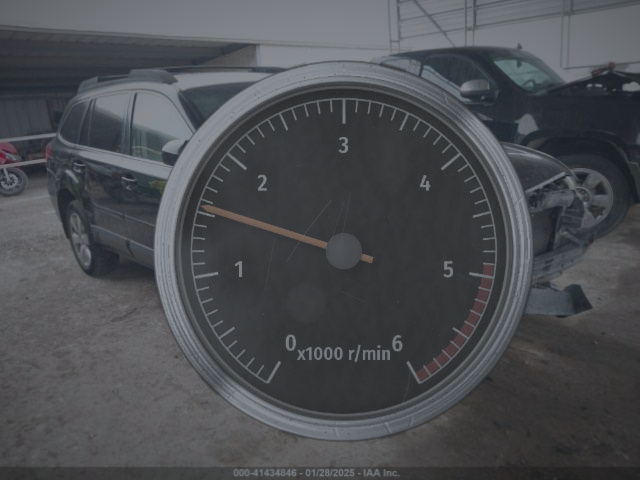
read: 1550 rpm
